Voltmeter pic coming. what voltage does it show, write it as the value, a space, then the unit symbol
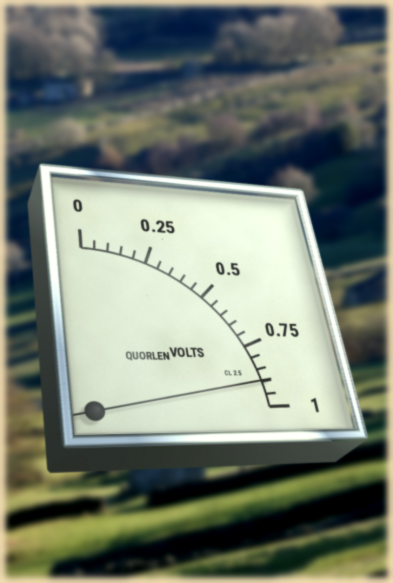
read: 0.9 V
